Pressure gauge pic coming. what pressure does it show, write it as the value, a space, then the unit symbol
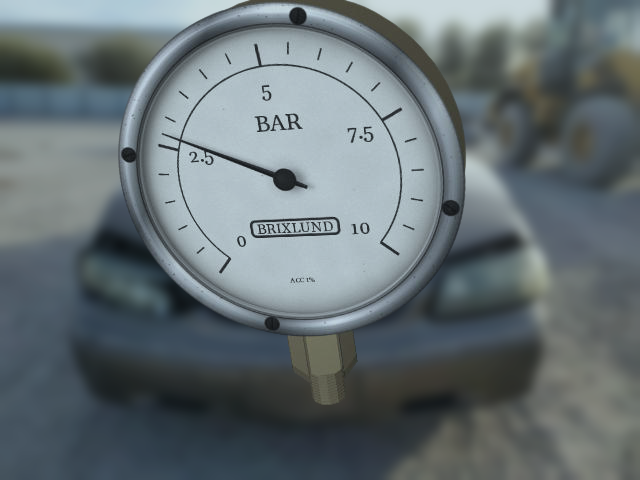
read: 2.75 bar
